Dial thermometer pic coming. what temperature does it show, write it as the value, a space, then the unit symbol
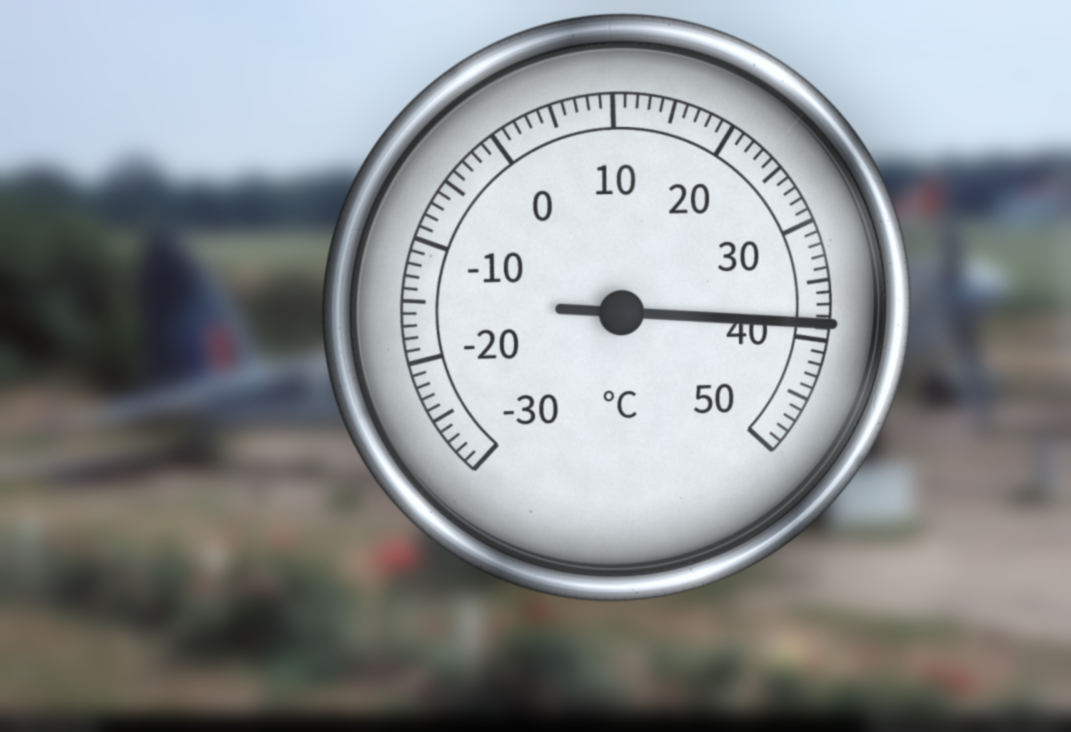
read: 38.5 °C
